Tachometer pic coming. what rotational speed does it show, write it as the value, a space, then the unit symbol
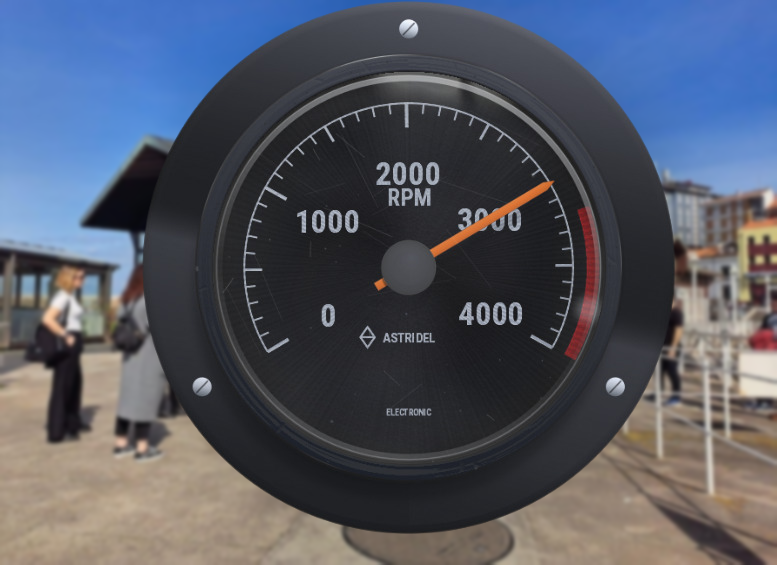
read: 3000 rpm
